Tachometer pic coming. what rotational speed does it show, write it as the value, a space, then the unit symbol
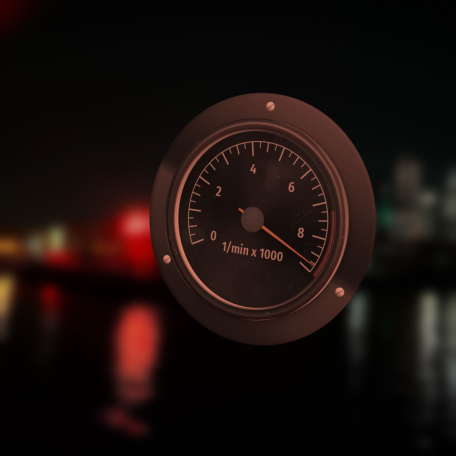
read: 8750 rpm
